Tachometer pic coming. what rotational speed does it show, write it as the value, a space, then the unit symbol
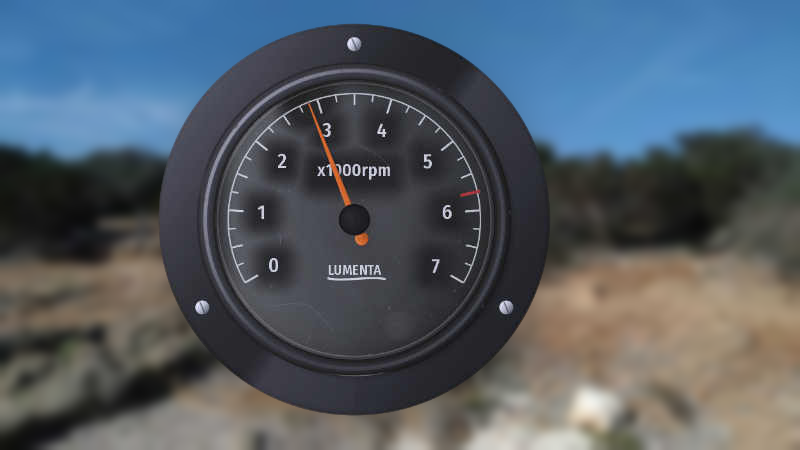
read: 2875 rpm
